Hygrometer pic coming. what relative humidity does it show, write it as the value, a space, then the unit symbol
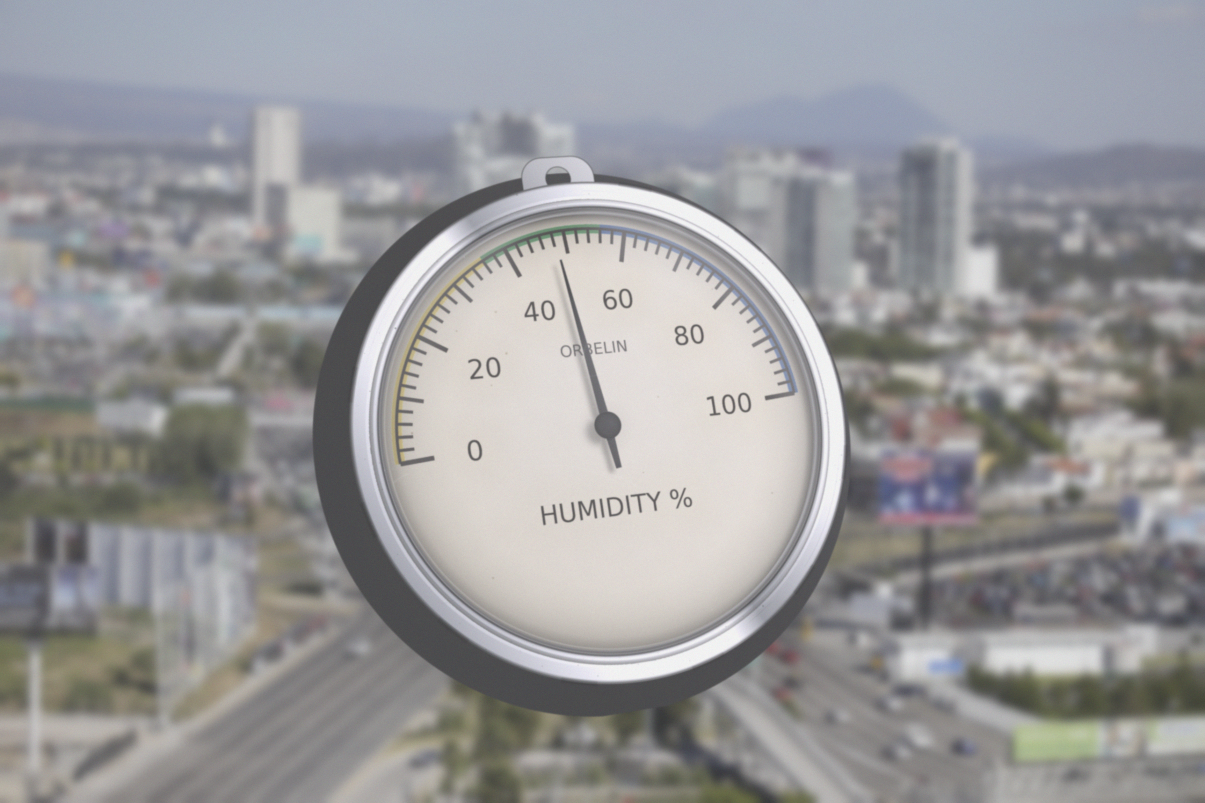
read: 48 %
